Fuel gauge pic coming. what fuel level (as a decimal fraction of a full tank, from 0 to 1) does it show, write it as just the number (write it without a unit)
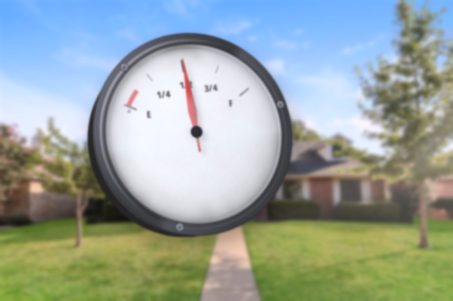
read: 0.5
